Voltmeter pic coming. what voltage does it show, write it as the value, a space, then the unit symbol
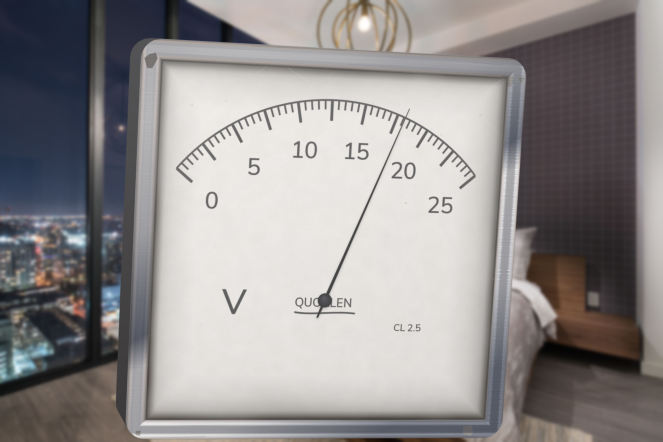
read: 18 V
